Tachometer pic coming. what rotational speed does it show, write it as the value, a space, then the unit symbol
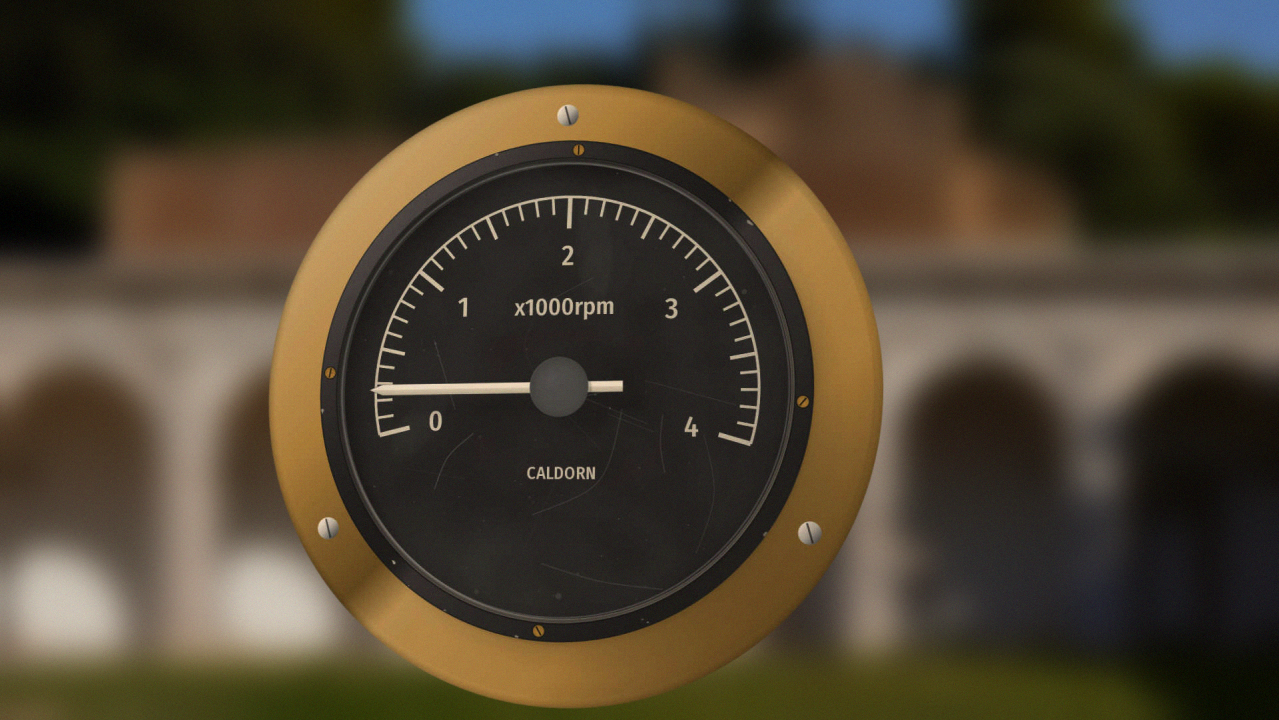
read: 250 rpm
